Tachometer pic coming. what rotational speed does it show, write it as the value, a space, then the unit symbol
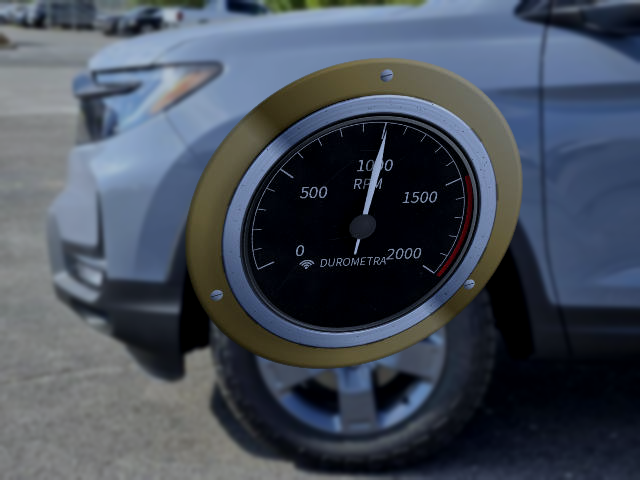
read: 1000 rpm
